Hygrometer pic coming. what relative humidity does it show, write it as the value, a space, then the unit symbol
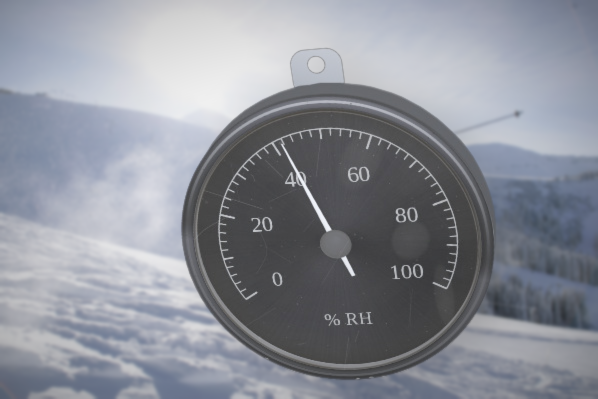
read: 42 %
